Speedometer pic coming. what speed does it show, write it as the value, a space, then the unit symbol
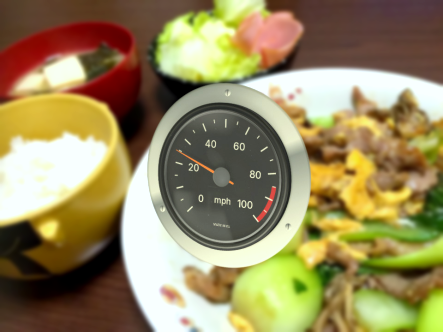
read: 25 mph
